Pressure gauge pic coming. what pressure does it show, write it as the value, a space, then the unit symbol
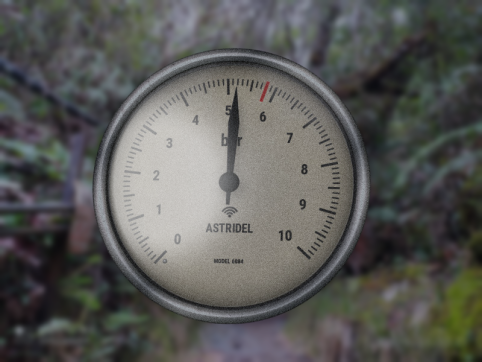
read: 5.2 bar
